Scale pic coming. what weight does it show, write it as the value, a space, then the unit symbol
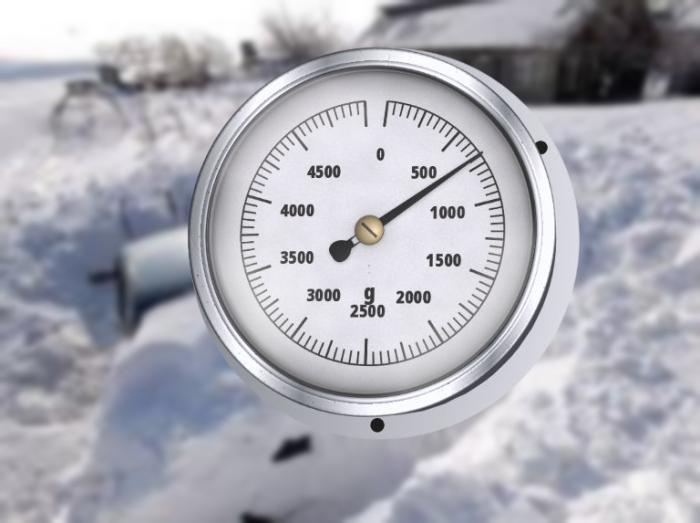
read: 700 g
